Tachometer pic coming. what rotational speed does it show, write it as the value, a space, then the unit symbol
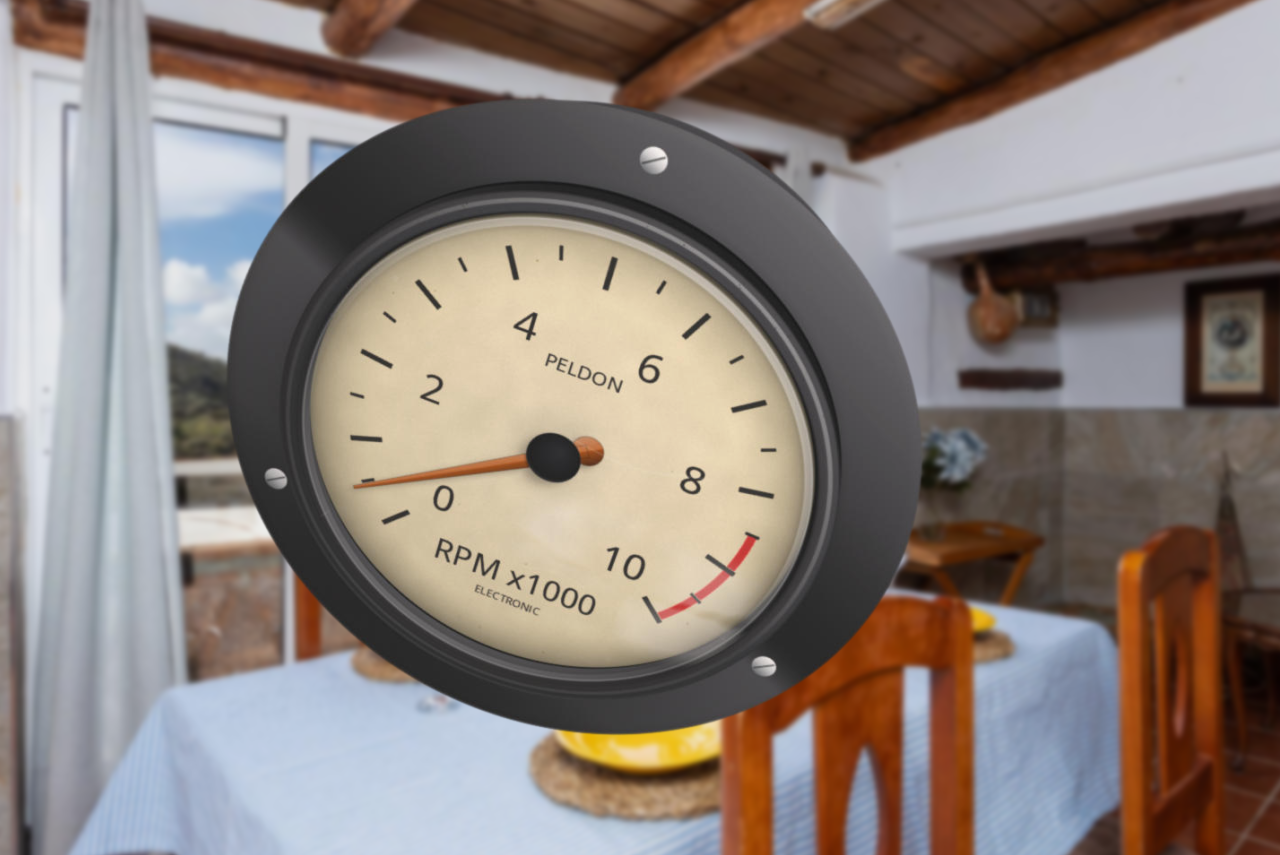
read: 500 rpm
